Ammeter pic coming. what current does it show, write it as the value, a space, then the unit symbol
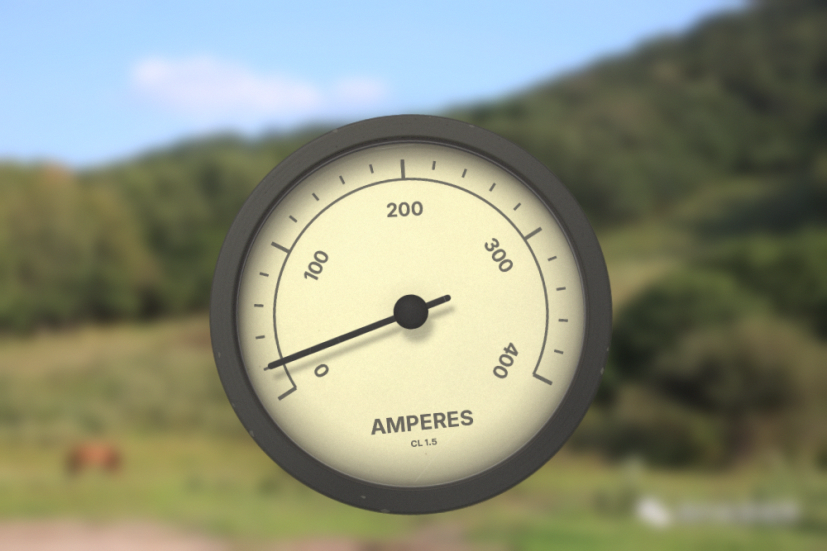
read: 20 A
